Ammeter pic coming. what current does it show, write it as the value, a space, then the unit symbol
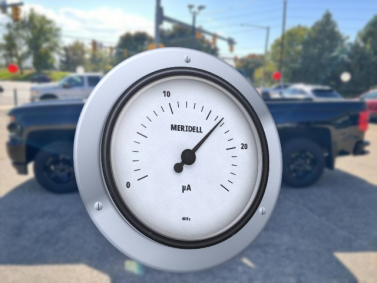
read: 16.5 µA
